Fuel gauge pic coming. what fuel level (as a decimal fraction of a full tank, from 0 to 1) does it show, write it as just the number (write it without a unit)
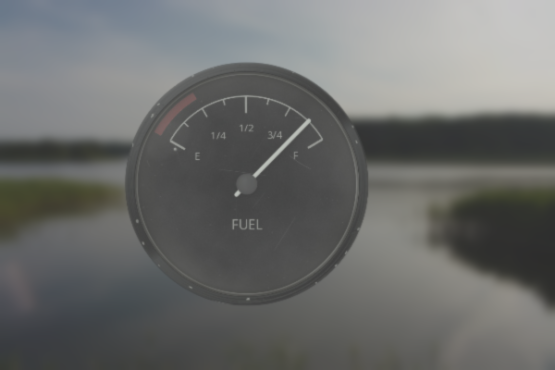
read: 0.875
